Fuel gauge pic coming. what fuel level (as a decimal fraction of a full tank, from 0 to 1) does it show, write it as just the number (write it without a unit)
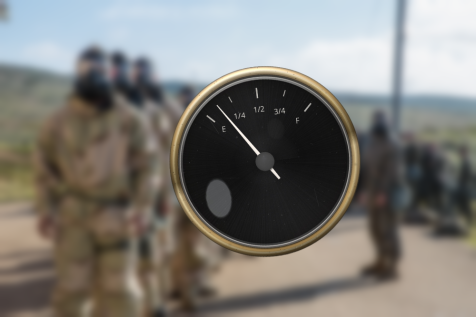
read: 0.125
